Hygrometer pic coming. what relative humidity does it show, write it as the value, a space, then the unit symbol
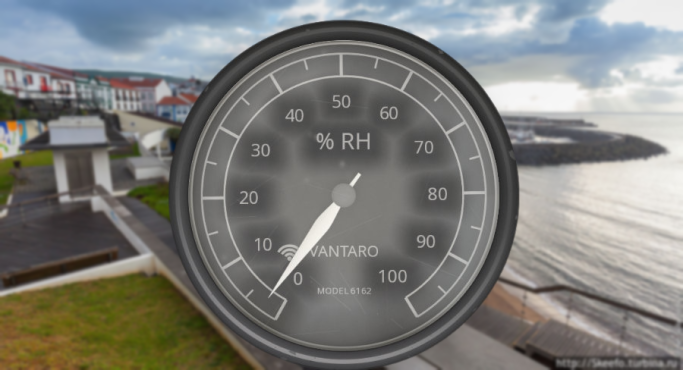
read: 2.5 %
